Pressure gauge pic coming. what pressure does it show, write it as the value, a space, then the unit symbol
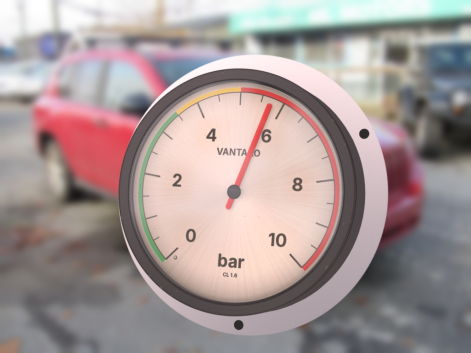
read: 5.75 bar
